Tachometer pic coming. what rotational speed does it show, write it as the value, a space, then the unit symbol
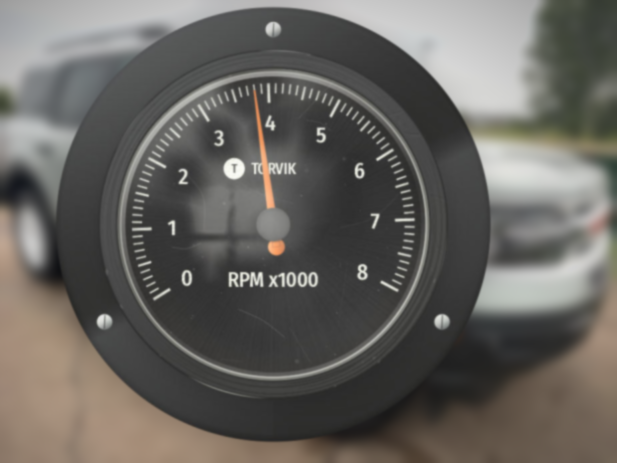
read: 3800 rpm
